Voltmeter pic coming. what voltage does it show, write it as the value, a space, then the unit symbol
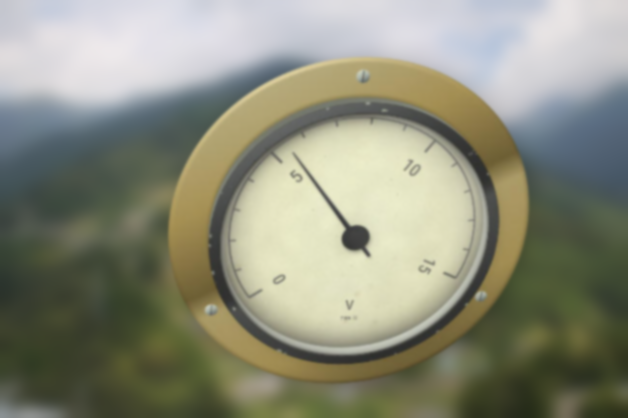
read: 5.5 V
